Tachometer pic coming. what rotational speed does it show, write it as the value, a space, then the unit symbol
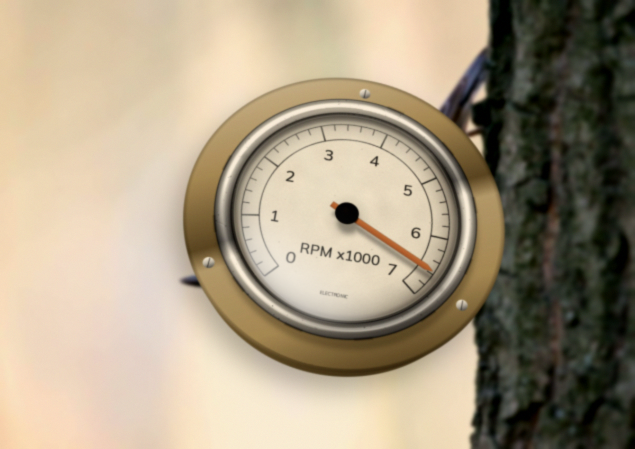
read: 6600 rpm
